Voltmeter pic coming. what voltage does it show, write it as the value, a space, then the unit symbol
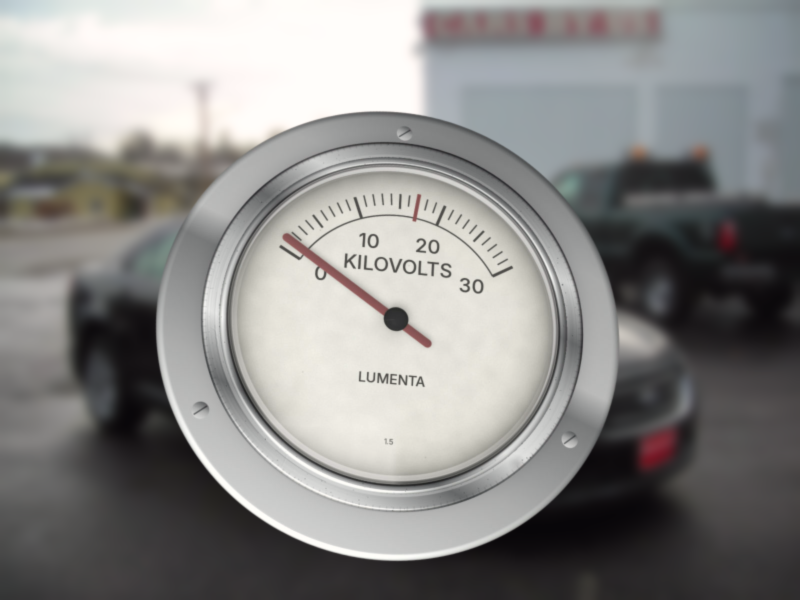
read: 1 kV
